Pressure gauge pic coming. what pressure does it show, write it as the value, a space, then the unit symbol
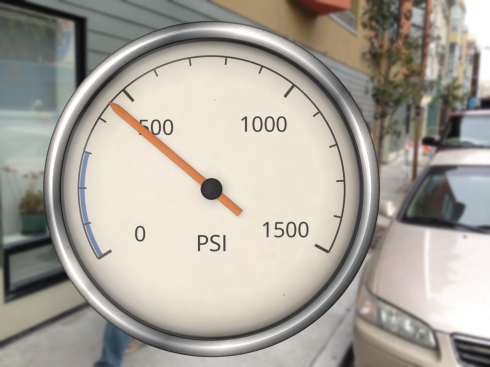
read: 450 psi
